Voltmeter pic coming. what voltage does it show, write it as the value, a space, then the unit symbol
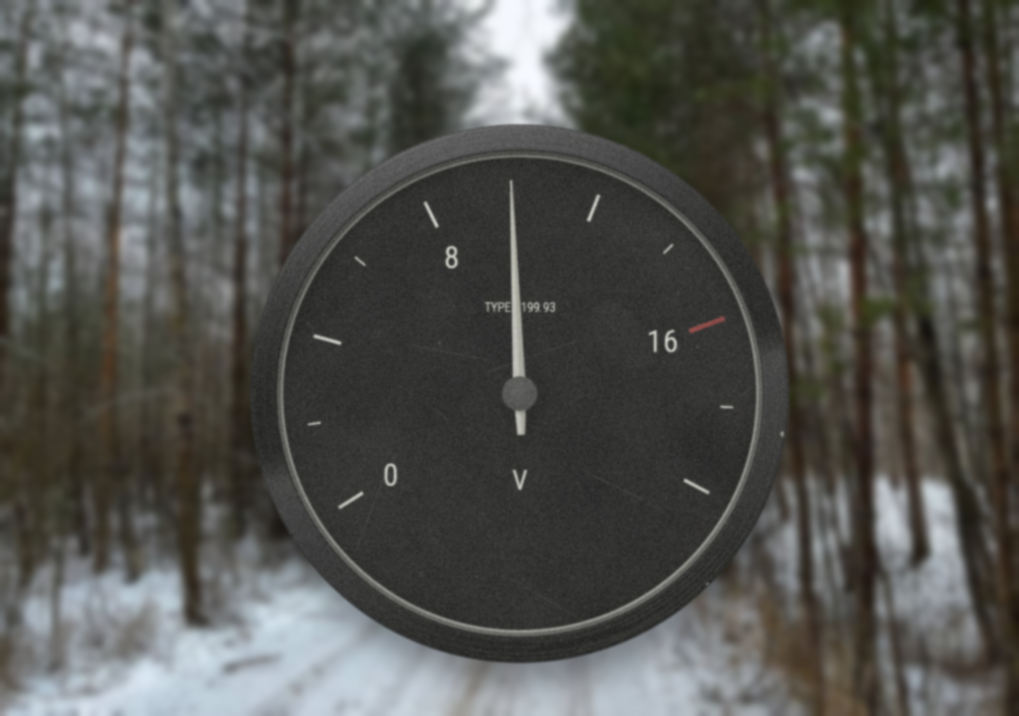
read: 10 V
